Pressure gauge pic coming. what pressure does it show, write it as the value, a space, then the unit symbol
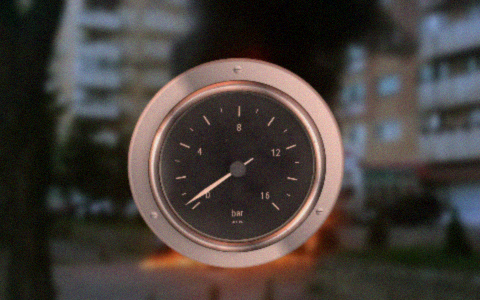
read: 0.5 bar
